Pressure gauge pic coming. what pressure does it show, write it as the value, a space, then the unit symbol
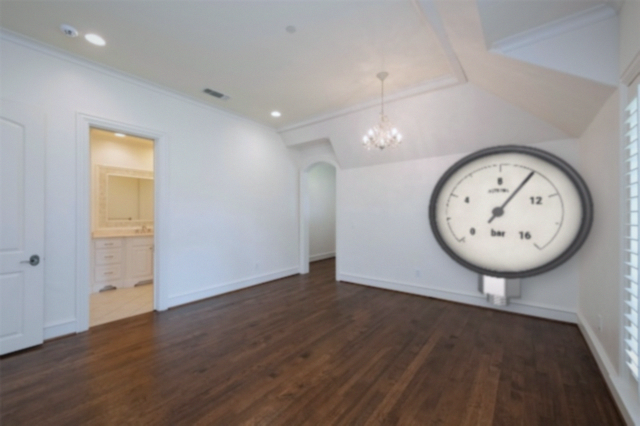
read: 10 bar
